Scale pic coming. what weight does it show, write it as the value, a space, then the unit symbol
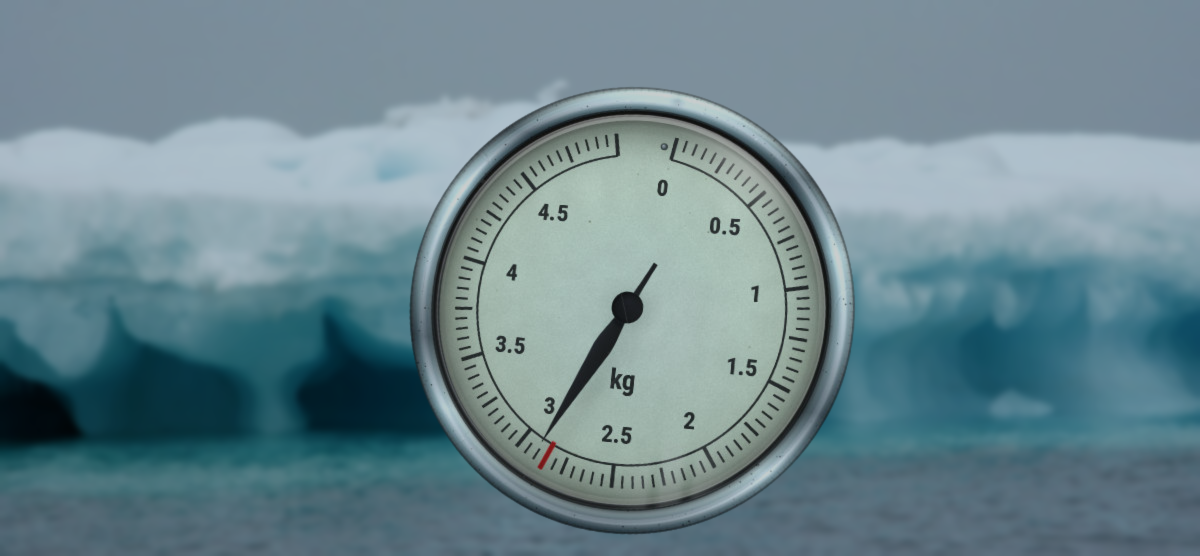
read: 2.9 kg
